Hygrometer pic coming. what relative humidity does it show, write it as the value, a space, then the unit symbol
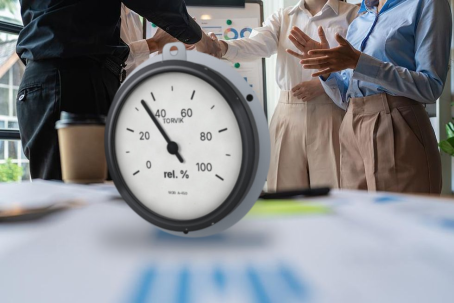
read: 35 %
